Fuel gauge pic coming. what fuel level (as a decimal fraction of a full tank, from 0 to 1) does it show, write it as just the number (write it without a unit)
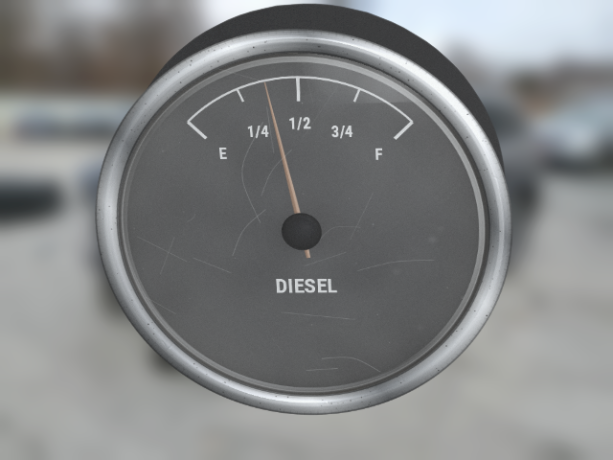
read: 0.375
